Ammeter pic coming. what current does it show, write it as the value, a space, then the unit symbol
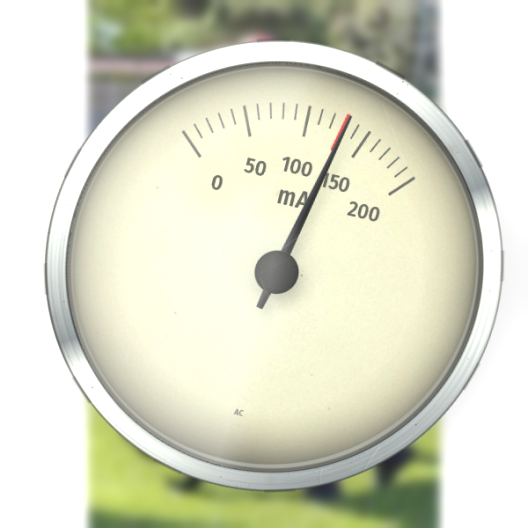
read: 130 mA
